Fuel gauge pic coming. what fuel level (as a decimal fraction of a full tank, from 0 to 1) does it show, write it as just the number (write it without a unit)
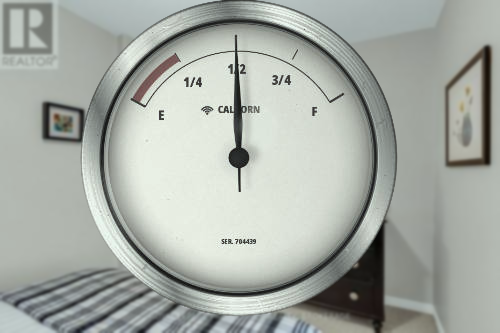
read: 0.5
